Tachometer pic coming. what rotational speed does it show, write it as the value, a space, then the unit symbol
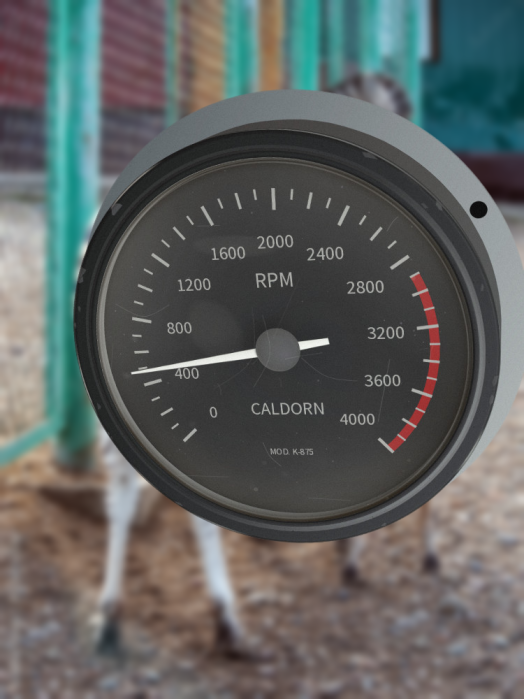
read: 500 rpm
